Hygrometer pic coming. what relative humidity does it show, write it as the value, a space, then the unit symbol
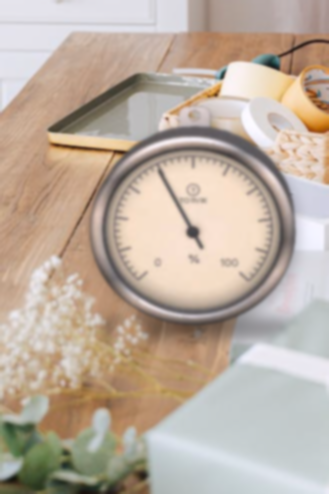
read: 40 %
